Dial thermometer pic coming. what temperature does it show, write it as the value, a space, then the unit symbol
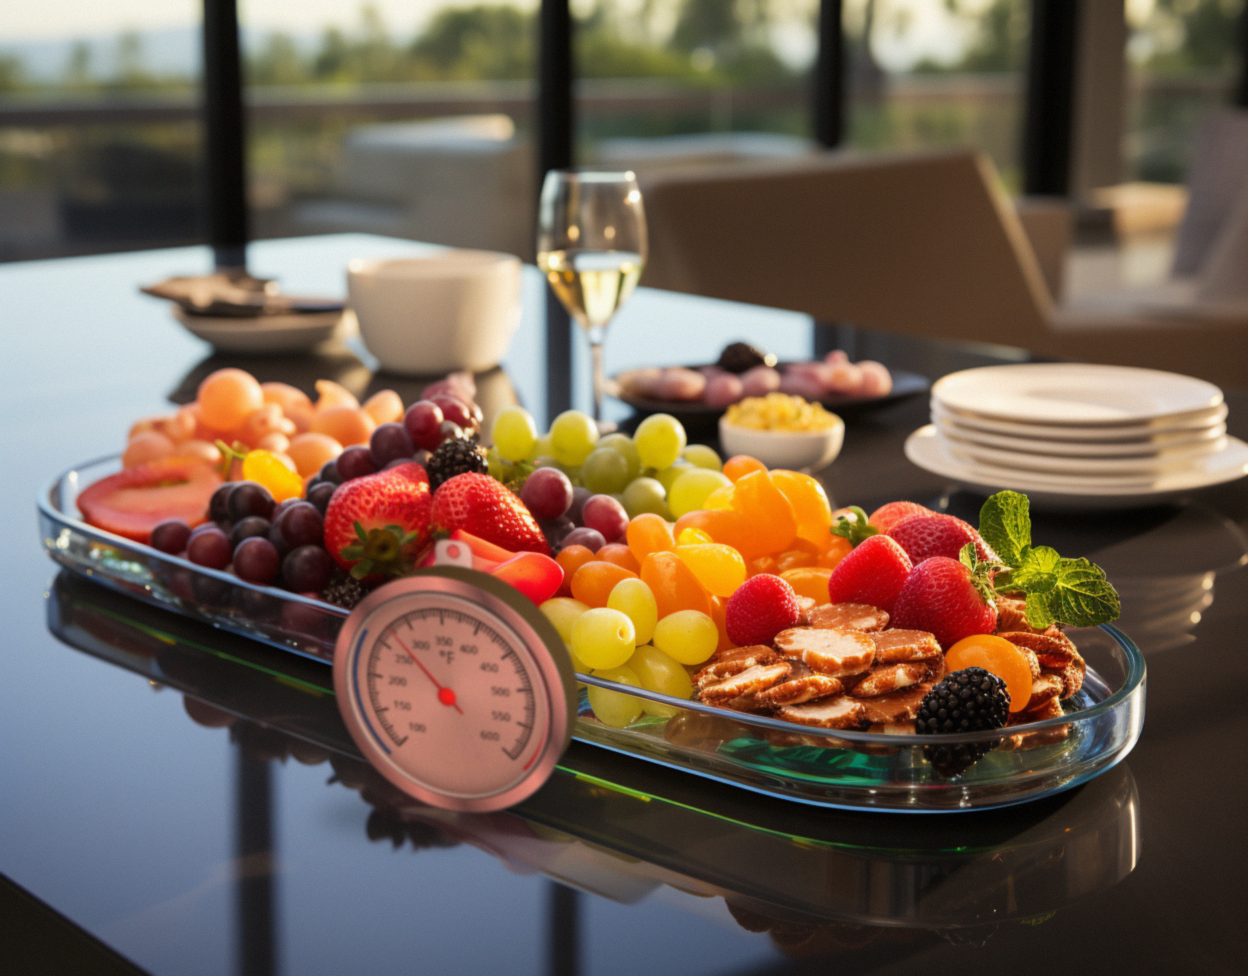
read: 275 °F
